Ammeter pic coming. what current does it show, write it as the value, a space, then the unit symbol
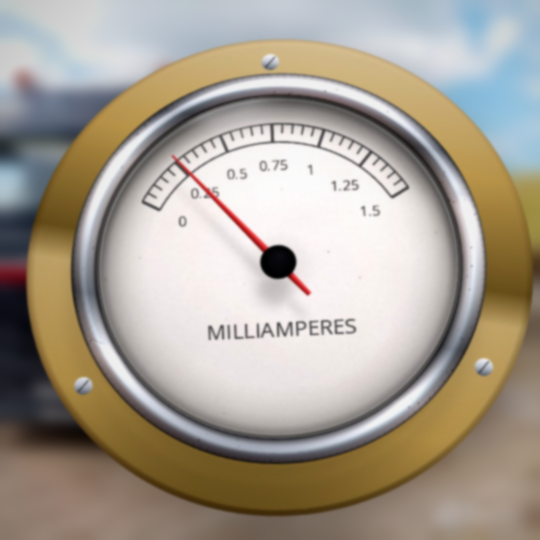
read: 0.25 mA
